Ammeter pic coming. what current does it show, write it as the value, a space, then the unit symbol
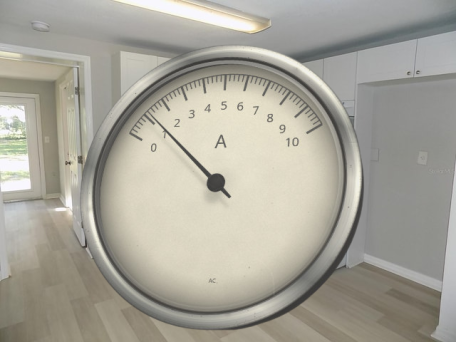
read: 1.2 A
